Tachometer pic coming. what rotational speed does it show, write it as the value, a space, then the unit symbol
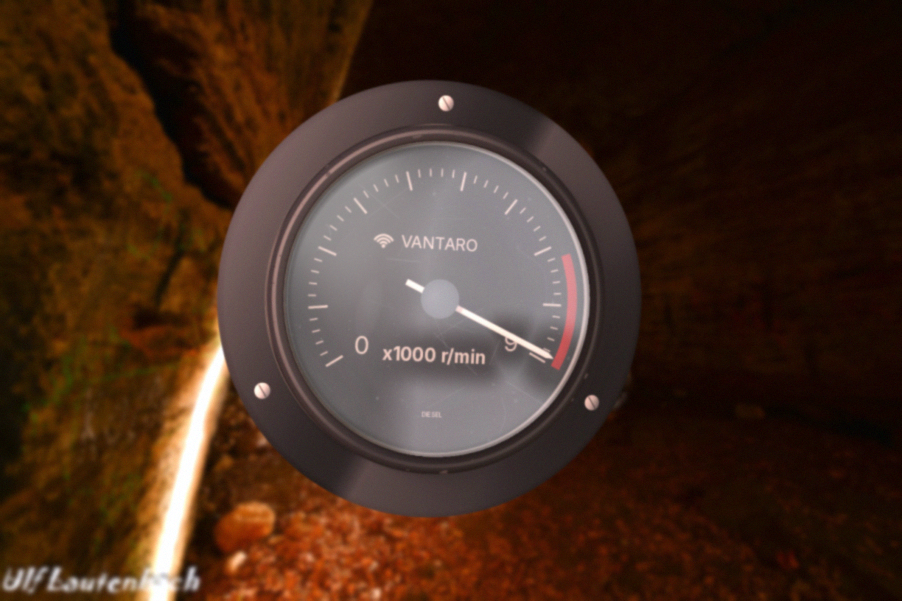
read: 8900 rpm
